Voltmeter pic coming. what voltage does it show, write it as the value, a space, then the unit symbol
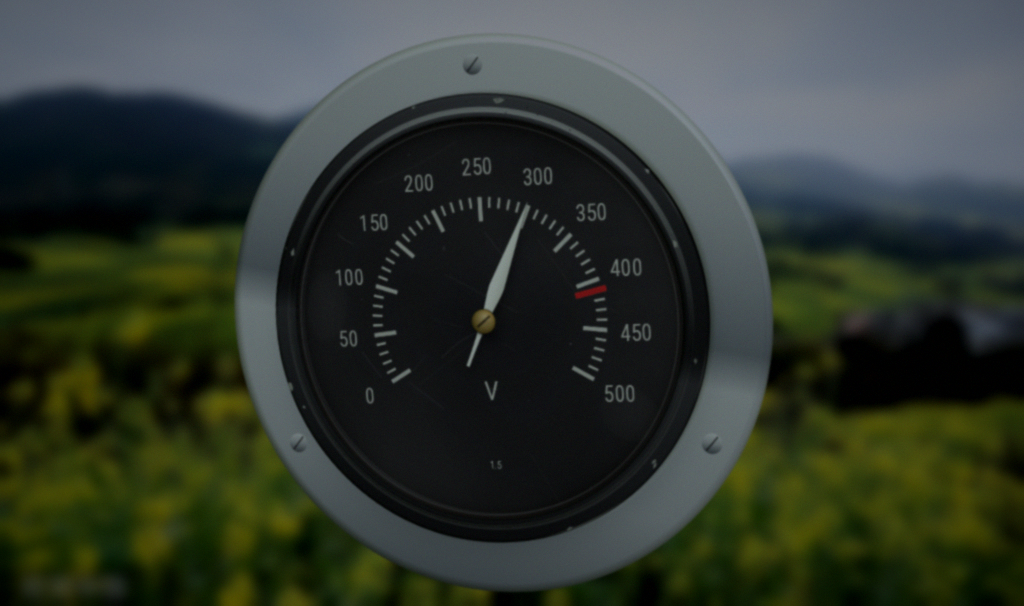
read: 300 V
